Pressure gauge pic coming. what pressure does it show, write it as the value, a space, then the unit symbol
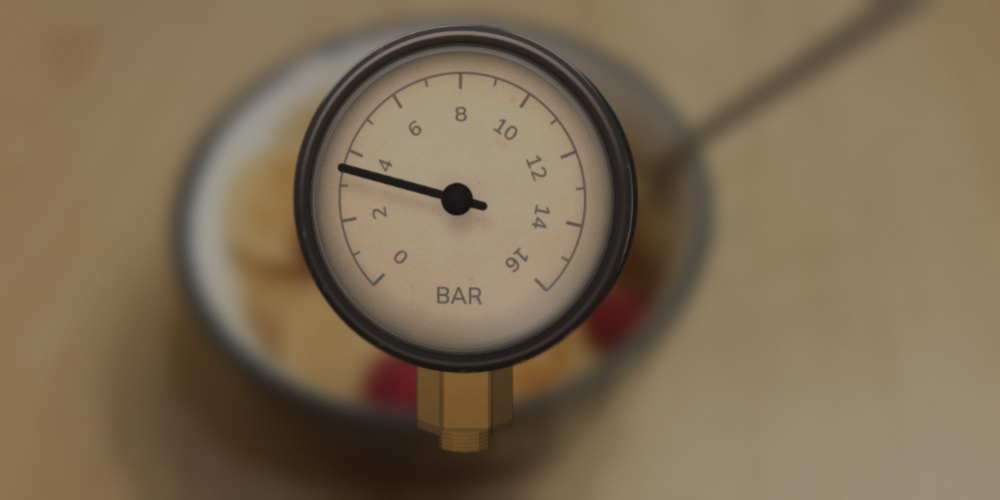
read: 3.5 bar
